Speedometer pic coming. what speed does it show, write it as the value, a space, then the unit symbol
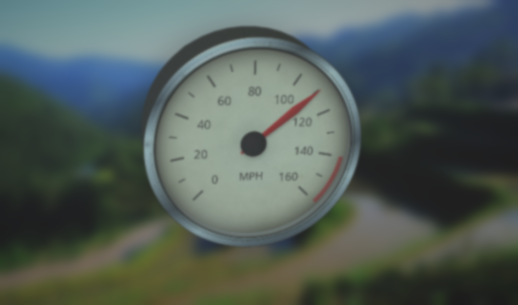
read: 110 mph
